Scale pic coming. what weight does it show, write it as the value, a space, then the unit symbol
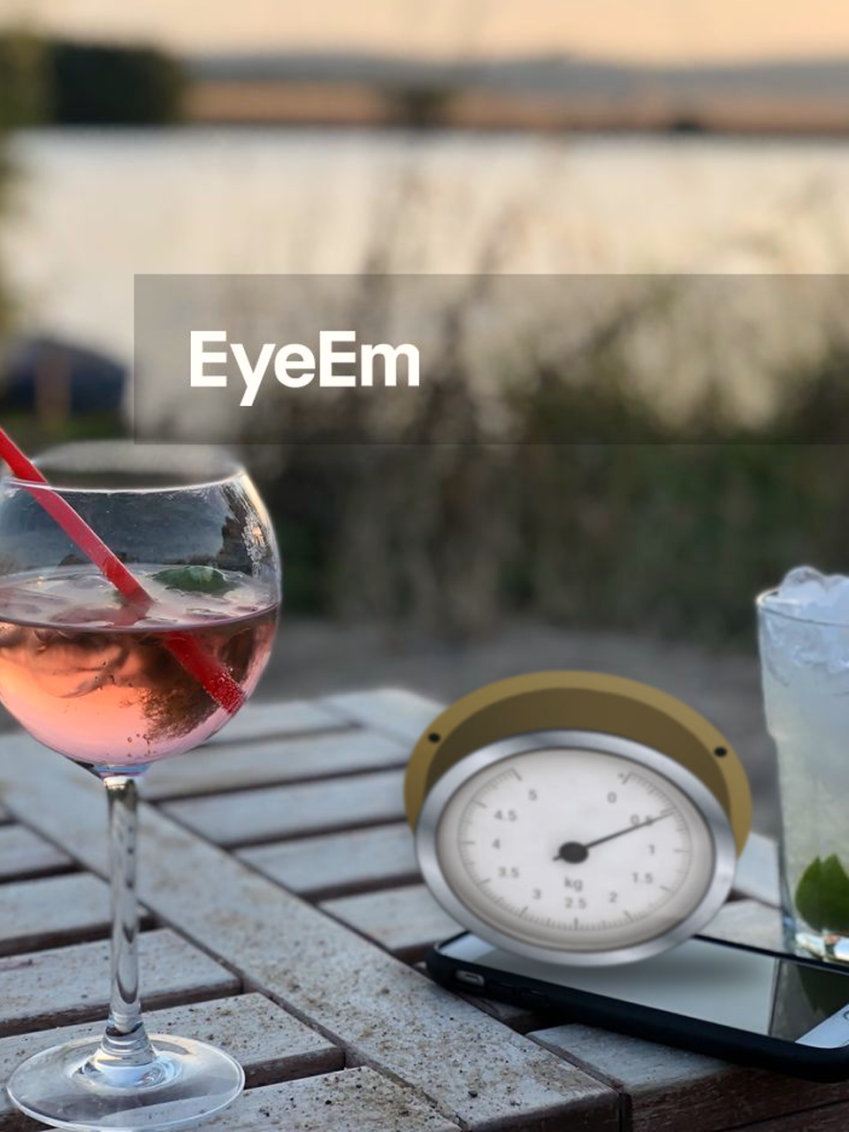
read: 0.5 kg
